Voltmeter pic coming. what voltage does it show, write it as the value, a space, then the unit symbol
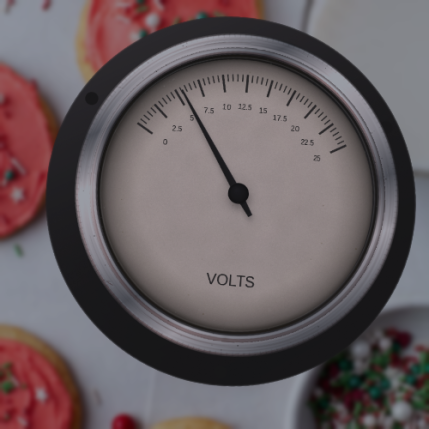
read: 5.5 V
